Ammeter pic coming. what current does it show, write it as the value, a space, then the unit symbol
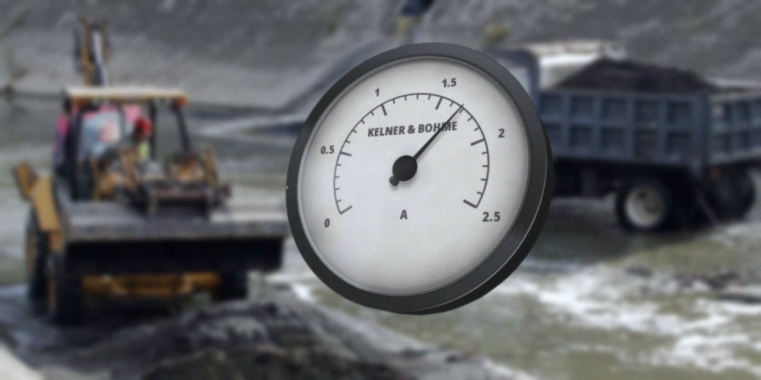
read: 1.7 A
